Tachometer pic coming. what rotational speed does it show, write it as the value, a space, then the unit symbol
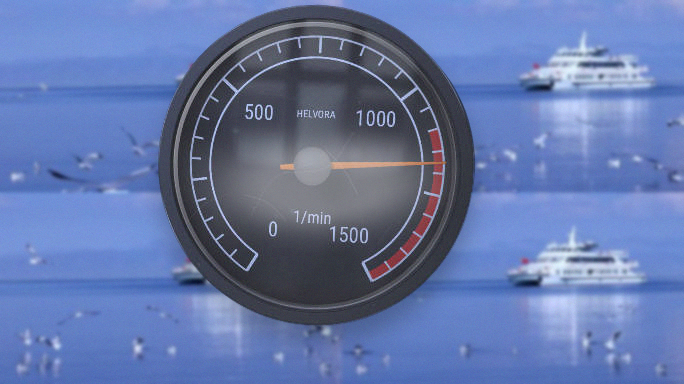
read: 1175 rpm
